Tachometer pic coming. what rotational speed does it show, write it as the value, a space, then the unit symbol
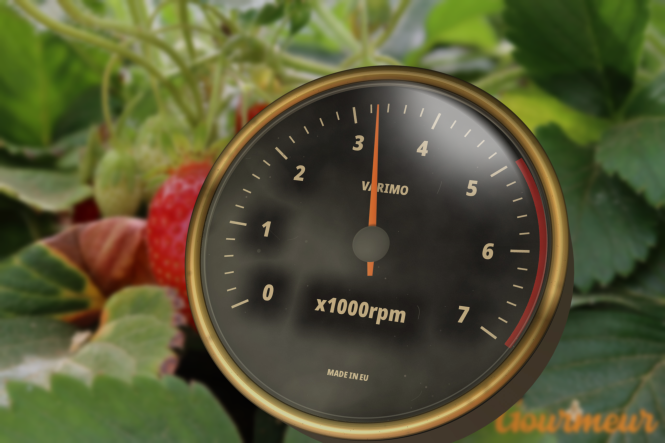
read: 3300 rpm
